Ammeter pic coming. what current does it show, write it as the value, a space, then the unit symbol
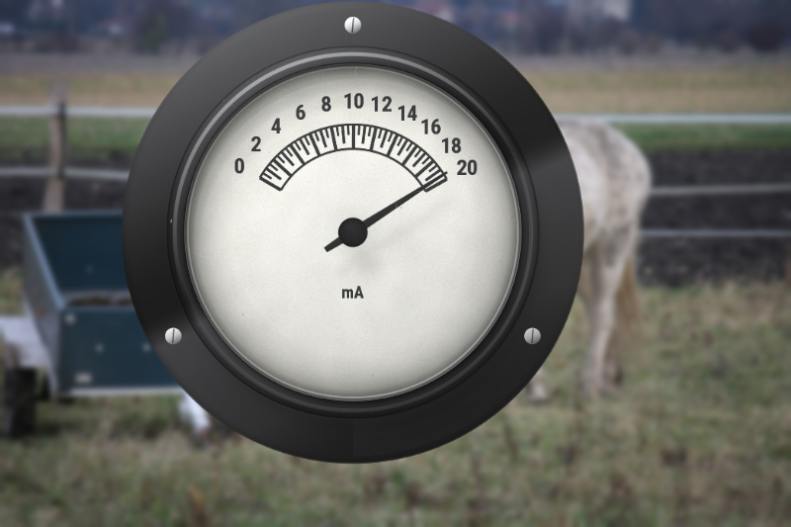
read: 19.5 mA
